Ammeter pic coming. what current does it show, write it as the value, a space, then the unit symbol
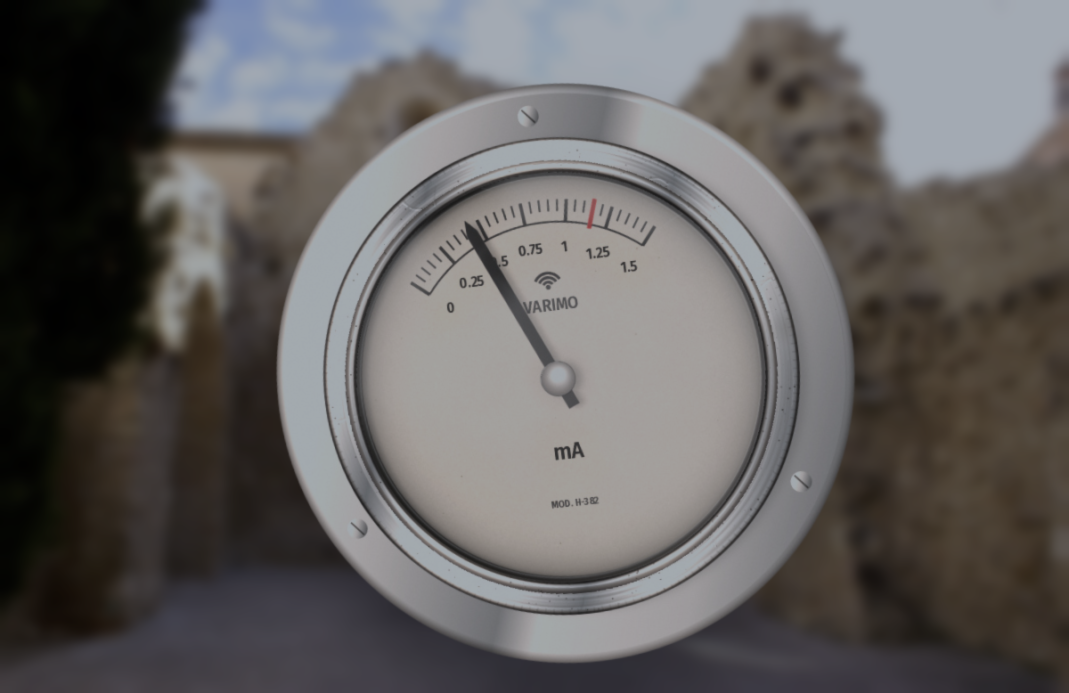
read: 0.45 mA
